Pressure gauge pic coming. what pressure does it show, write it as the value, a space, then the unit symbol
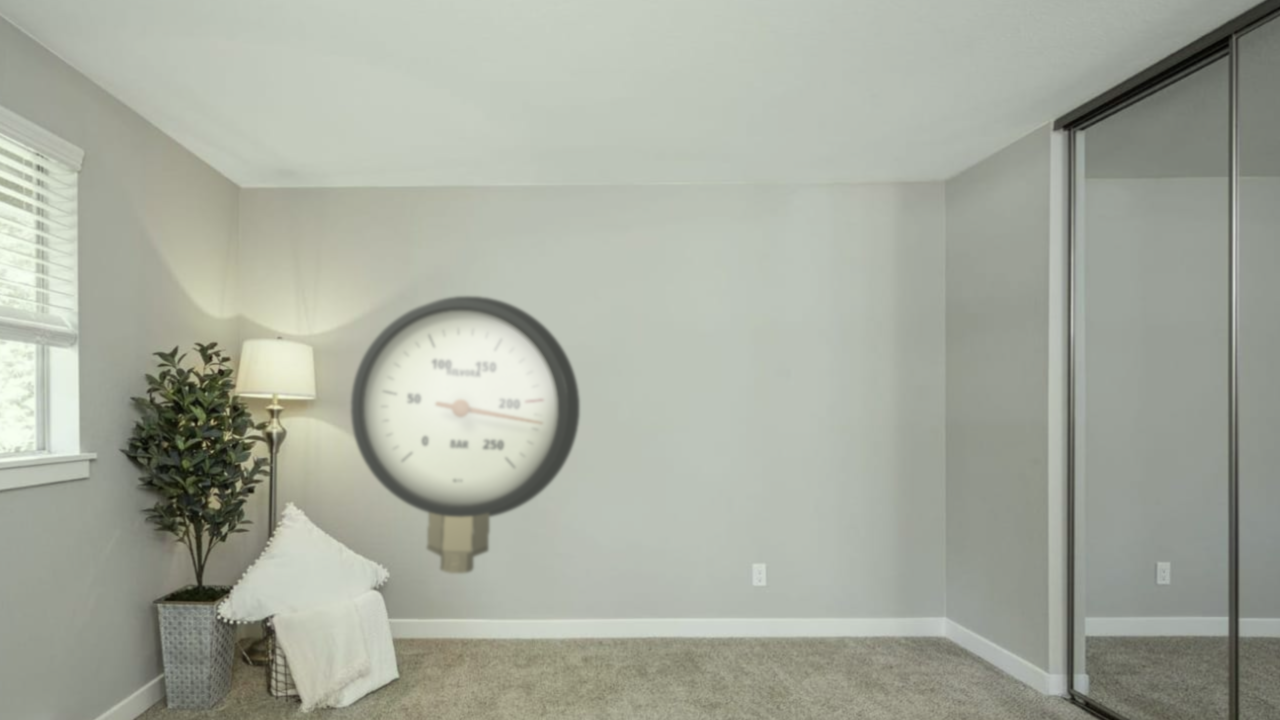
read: 215 bar
